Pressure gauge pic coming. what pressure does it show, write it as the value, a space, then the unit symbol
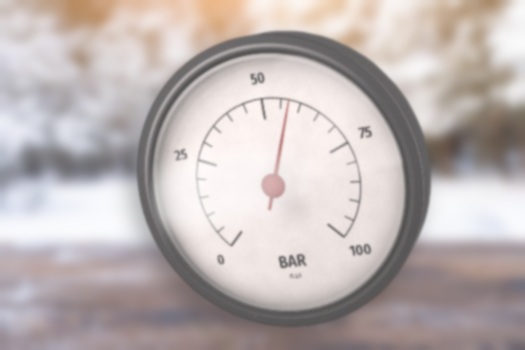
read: 57.5 bar
